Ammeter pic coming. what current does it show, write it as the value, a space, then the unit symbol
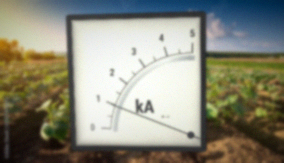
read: 1 kA
